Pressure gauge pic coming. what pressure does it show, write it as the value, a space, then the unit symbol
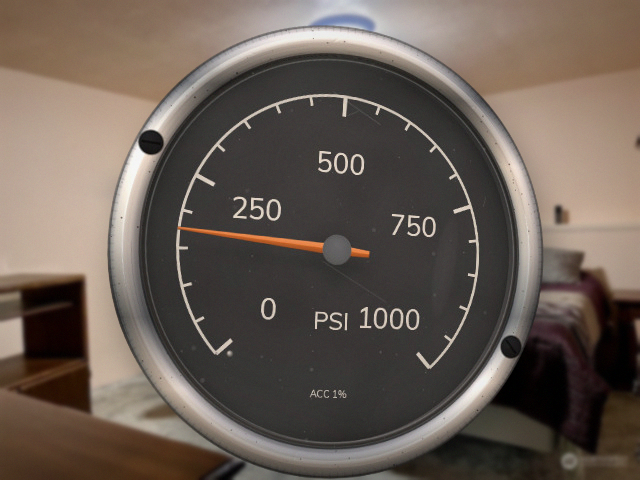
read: 175 psi
